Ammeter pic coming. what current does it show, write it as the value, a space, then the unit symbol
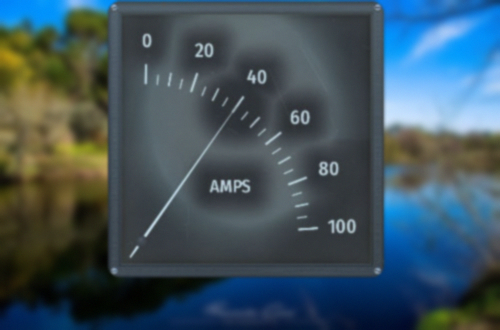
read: 40 A
